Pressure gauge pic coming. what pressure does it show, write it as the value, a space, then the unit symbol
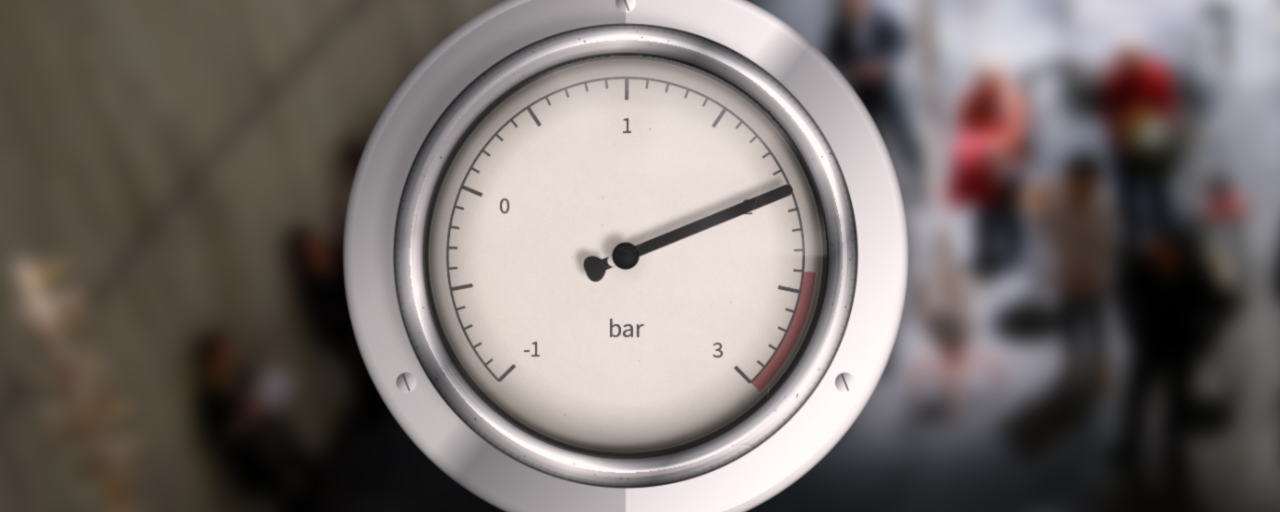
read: 2 bar
